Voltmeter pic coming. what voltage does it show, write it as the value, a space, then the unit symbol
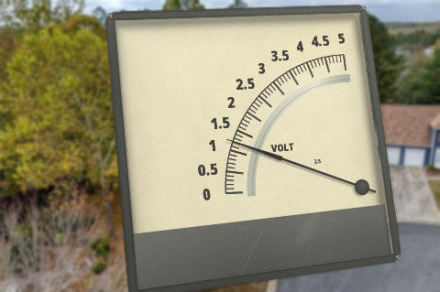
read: 1.2 V
